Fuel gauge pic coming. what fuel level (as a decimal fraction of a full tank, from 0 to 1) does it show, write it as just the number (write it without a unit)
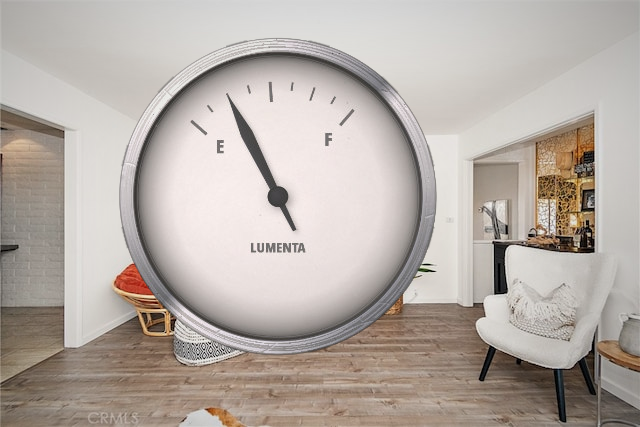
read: 0.25
